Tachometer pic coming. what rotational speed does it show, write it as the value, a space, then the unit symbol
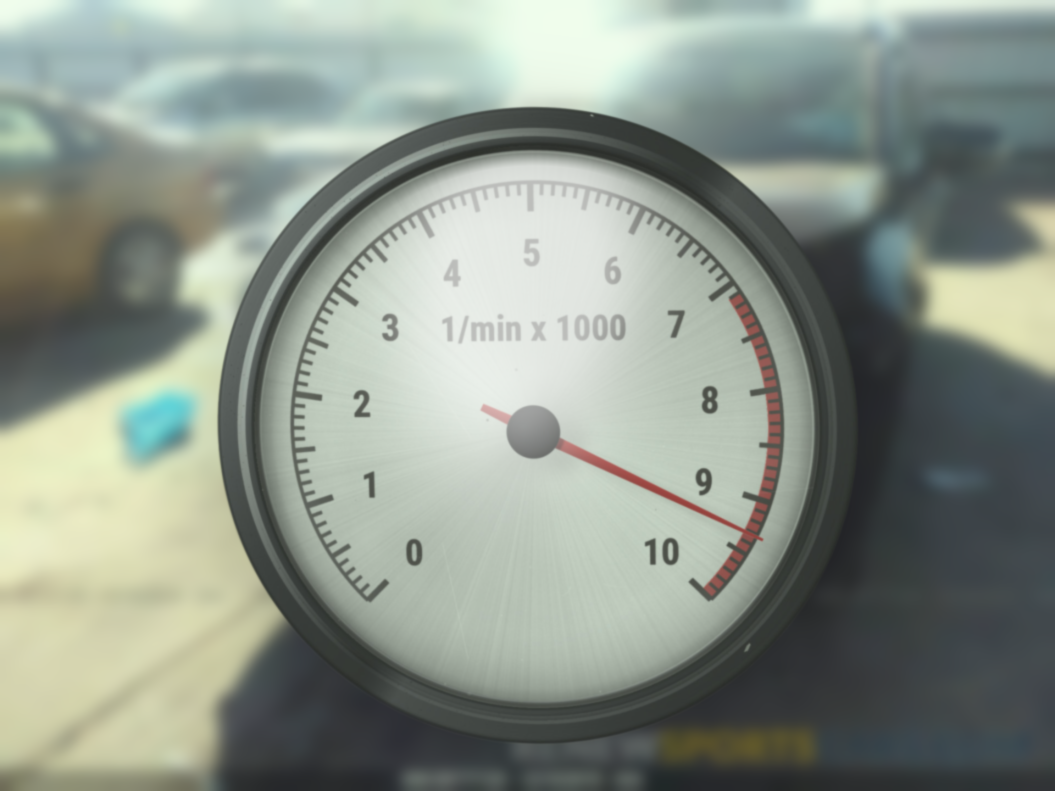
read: 9300 rpm
